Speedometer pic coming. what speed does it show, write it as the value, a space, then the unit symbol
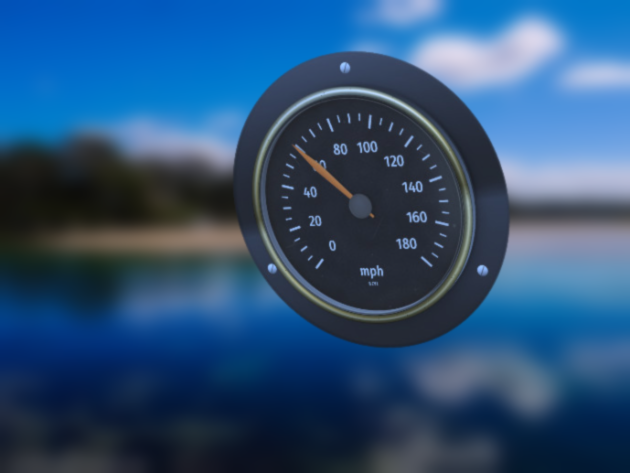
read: 60 mph
